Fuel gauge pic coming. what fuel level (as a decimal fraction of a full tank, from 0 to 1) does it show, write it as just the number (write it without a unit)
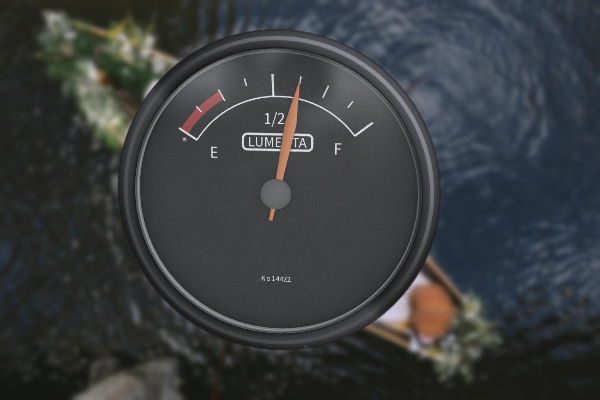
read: 0.625
